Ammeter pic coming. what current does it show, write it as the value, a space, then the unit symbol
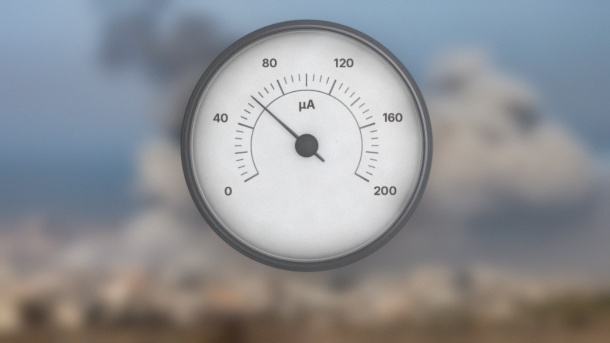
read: 60 µA
